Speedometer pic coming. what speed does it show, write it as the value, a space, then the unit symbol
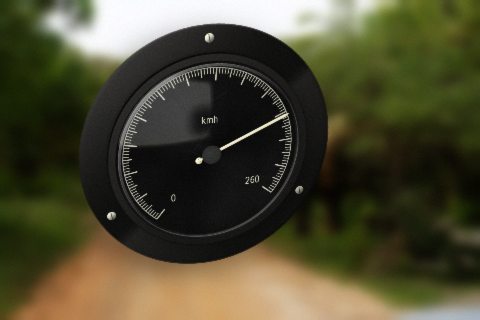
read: 200 km/h
